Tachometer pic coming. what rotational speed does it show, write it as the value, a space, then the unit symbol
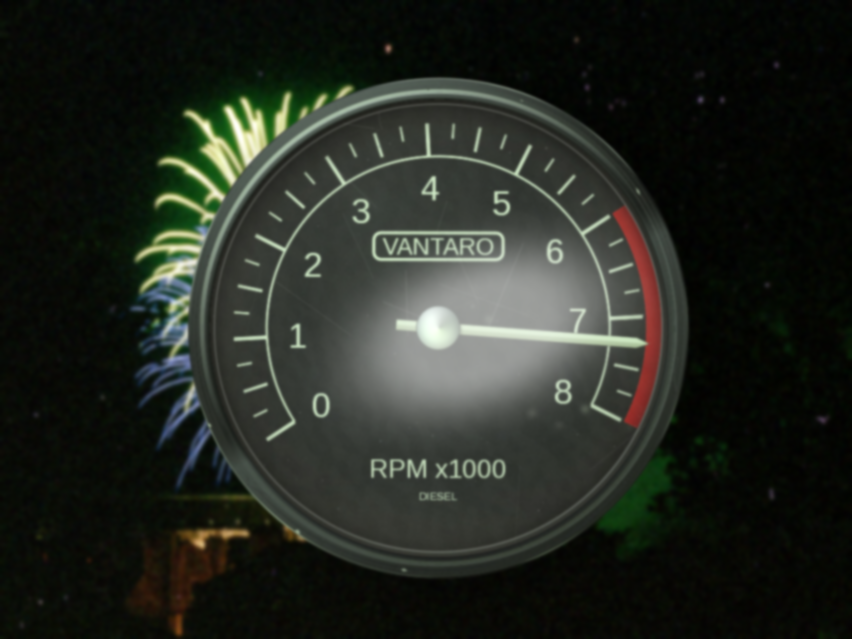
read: 7250 rpm
